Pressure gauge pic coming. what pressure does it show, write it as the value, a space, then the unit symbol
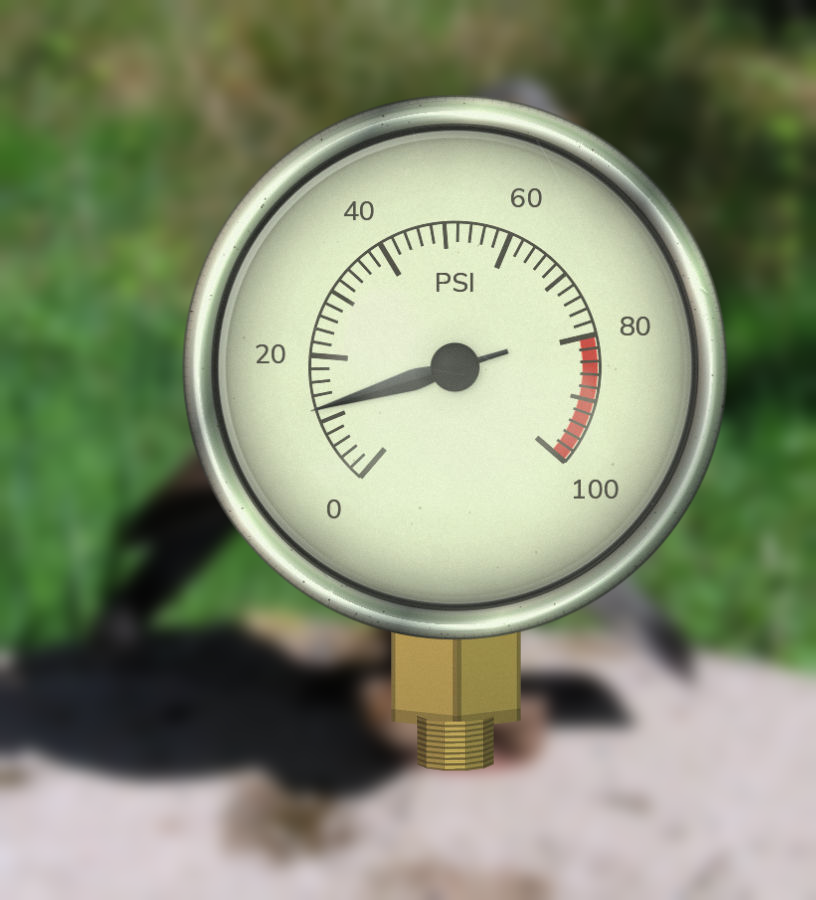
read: 12 psi
